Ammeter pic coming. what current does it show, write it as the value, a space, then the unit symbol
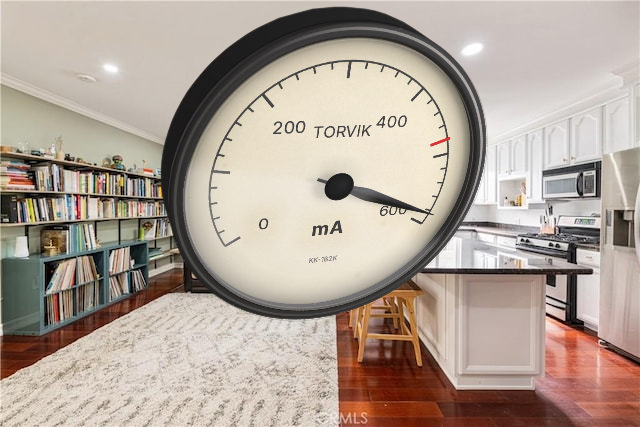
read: 580 mA
